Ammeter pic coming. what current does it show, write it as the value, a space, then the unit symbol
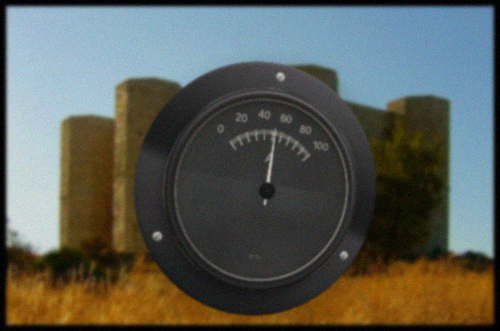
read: 50 A
